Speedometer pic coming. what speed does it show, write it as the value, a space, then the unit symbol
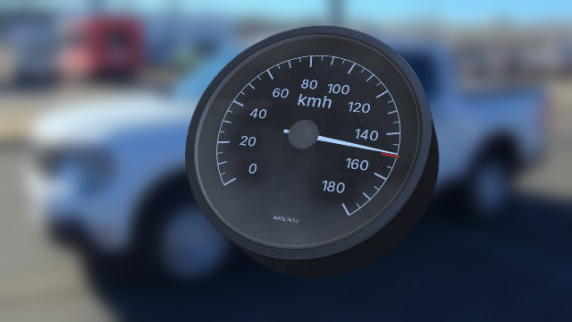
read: 150 km/h
